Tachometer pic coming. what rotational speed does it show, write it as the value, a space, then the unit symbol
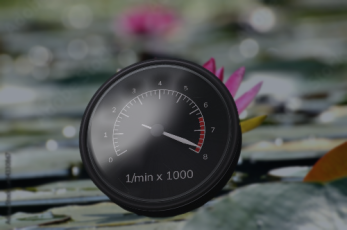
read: 7800 rpm
